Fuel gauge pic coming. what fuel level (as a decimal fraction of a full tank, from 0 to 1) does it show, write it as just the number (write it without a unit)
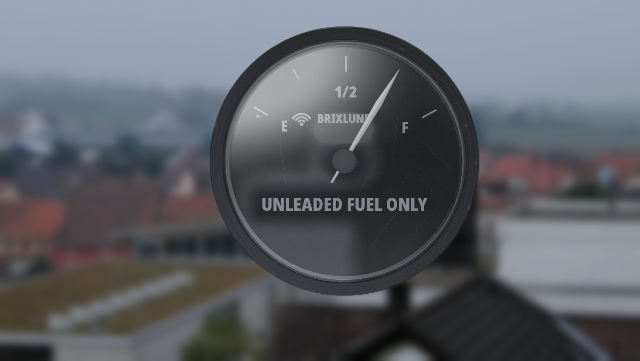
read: 0.75
